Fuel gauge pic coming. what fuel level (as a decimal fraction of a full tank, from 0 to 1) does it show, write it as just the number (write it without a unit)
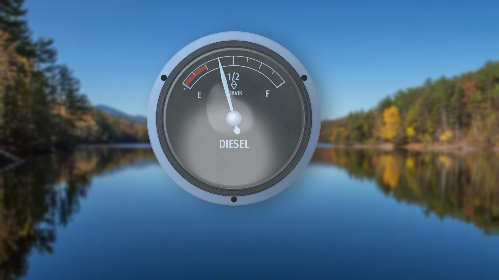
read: 0.375
